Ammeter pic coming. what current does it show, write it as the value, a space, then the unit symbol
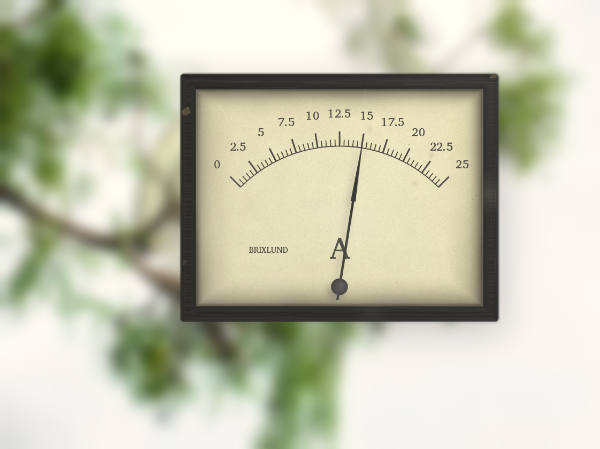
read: 15 A
